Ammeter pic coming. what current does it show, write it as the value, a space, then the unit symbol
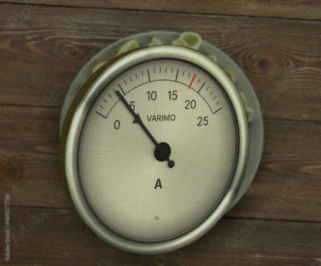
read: 4 A
